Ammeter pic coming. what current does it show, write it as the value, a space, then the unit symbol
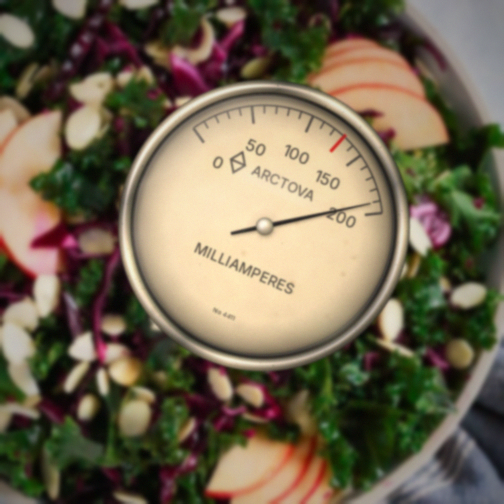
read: 190 mA
